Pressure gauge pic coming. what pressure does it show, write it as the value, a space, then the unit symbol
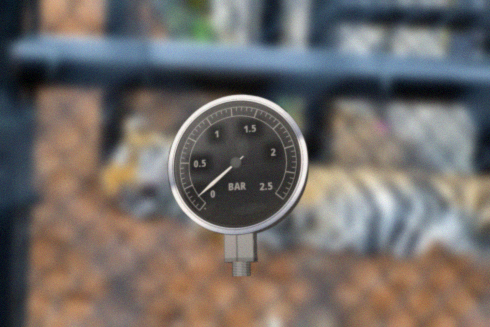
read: 0.1 bar
